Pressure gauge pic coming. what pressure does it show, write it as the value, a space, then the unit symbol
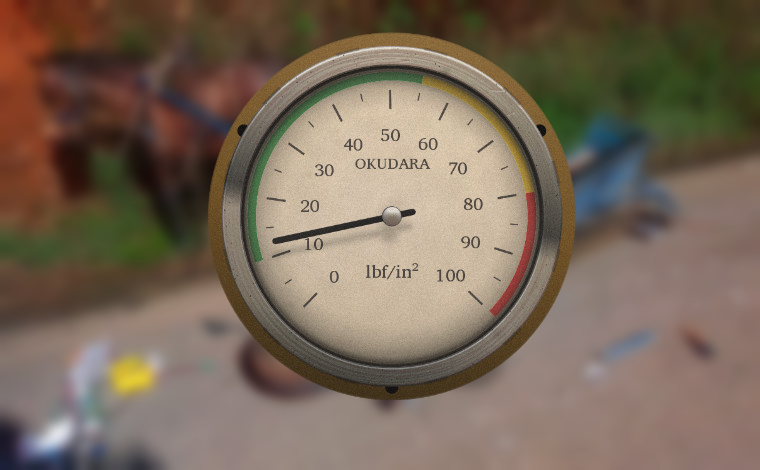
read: 12.5 psi
